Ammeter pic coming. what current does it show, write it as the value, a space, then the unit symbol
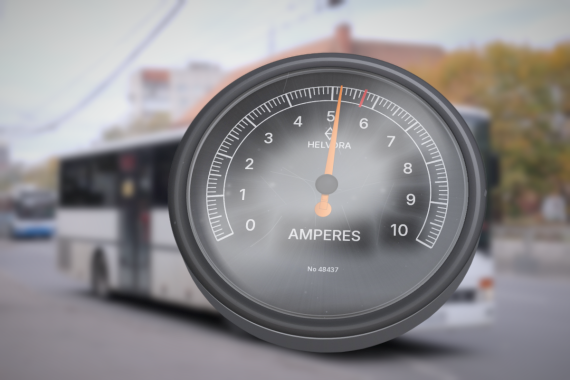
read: 5.2 A
